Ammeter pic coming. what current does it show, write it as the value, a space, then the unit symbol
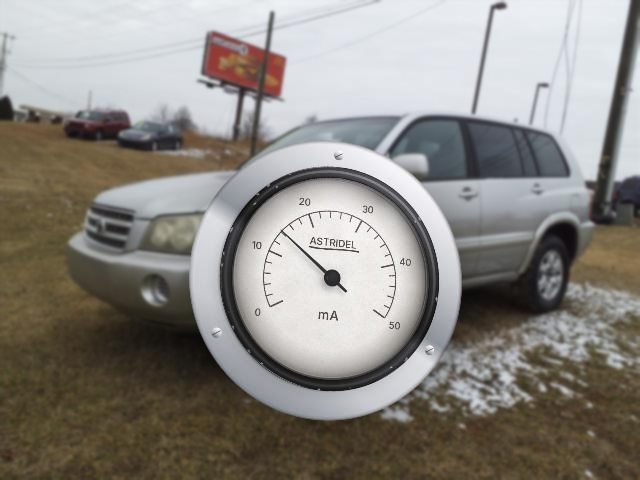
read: 14 mA
